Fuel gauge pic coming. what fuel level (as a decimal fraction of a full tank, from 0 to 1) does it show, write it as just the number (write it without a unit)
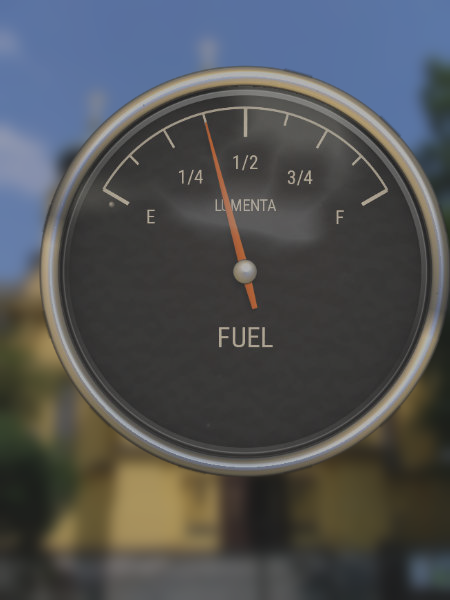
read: 0.375
